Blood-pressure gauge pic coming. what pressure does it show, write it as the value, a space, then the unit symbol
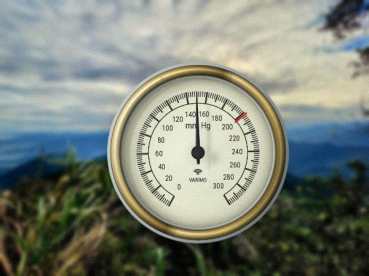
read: 150 mmHg
